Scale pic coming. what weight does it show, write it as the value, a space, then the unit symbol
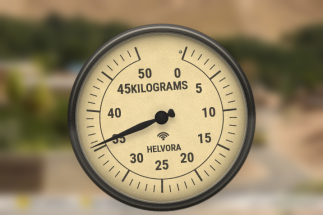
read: 35.5 kg
